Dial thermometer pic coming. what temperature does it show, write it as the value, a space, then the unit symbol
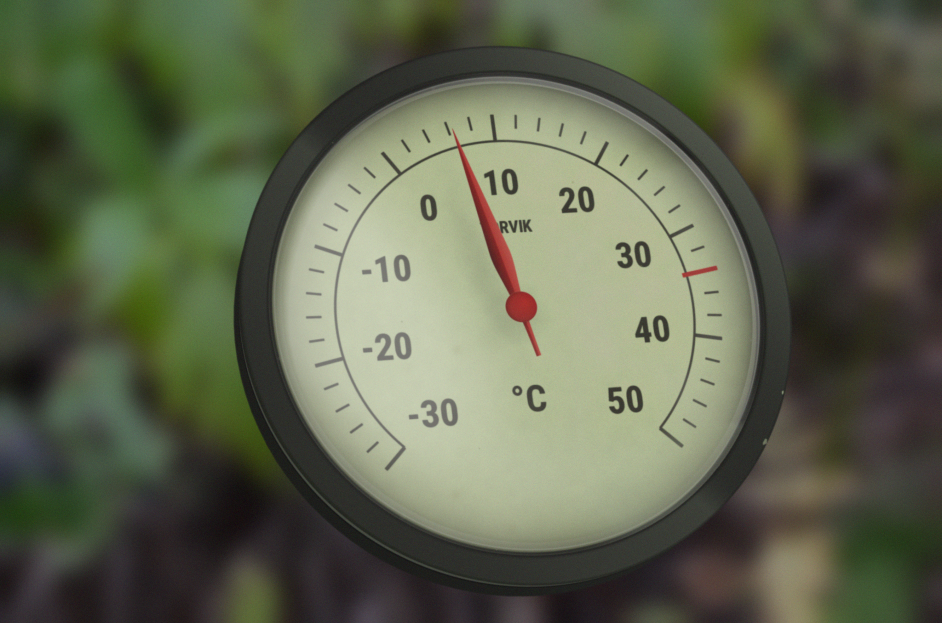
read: 6 °C
